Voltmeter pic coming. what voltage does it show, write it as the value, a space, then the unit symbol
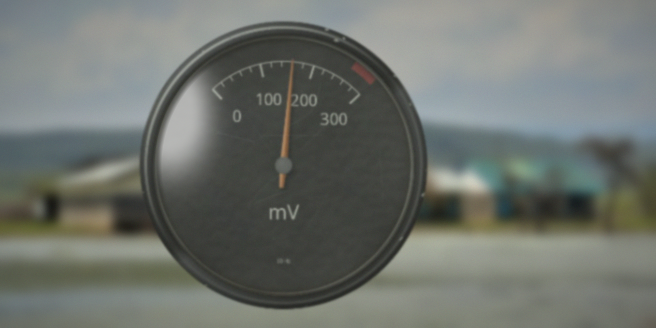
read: 160 mV
